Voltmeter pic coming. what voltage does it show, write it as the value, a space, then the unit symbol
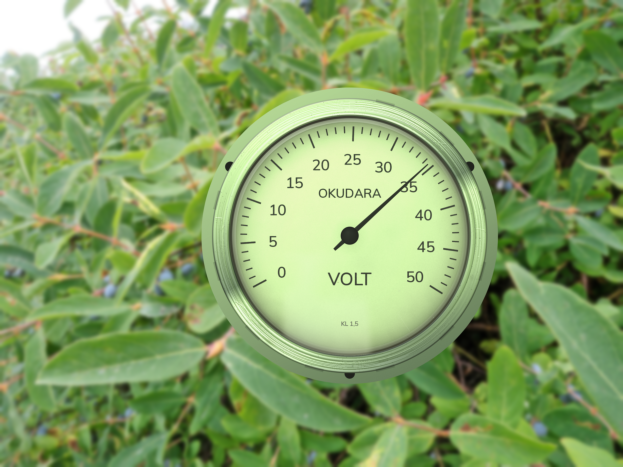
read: 34.5 V
